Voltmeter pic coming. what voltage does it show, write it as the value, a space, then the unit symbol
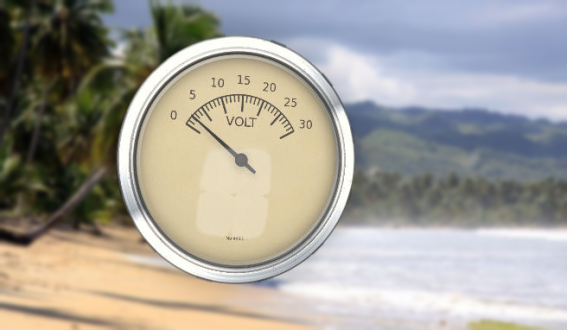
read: 2 V
